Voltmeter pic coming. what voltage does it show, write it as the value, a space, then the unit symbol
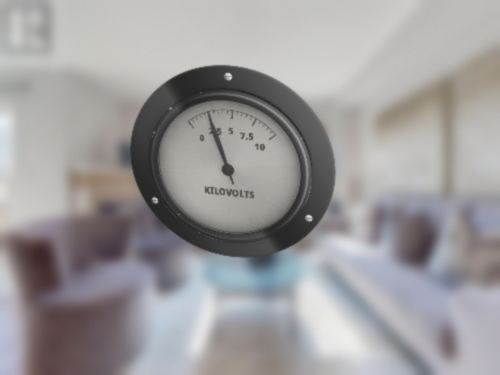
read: 2.5 kV
